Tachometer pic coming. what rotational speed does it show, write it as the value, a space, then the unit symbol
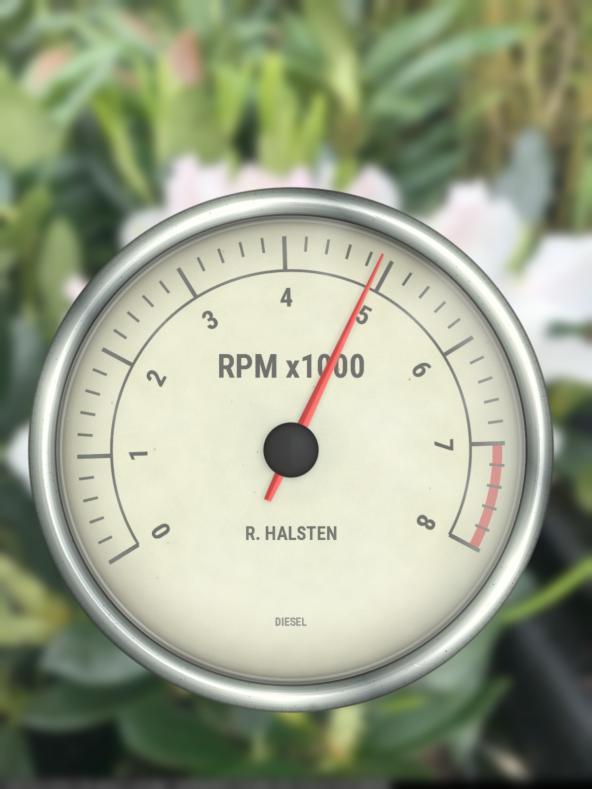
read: 4900 rpm
